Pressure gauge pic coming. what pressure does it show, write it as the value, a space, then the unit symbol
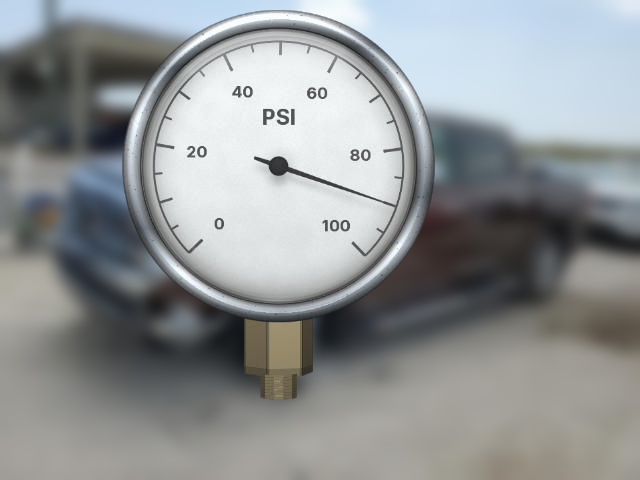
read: 90 psi
